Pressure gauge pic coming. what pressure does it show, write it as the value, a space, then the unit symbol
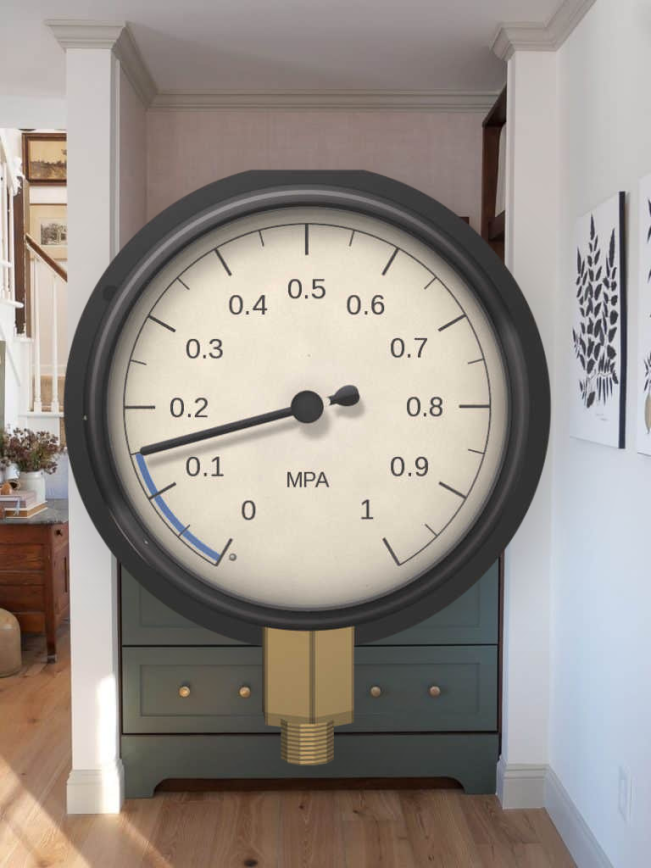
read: 0.15 MPa
